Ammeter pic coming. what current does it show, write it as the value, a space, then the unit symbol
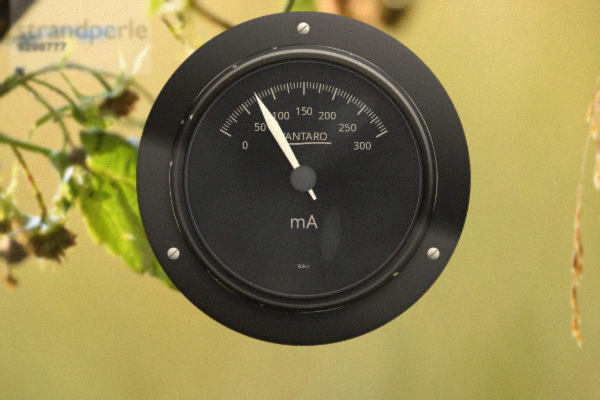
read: 75 mA
